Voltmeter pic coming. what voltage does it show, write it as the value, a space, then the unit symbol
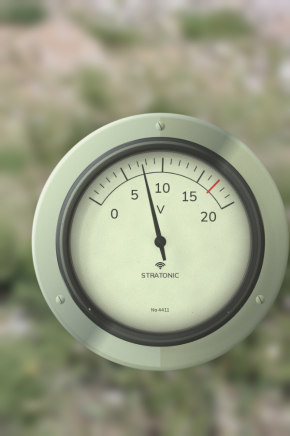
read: 7.5 V
